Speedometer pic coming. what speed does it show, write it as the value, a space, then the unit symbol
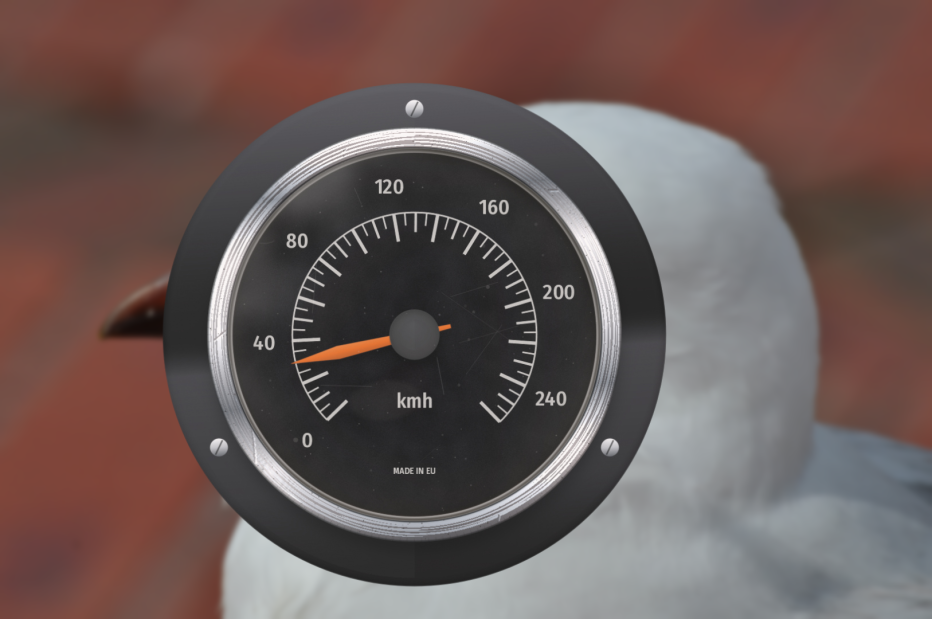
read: 30 km/h
